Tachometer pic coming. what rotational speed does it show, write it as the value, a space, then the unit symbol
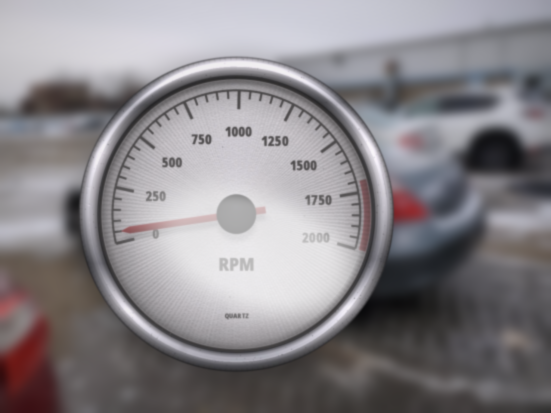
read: 50 rpm
